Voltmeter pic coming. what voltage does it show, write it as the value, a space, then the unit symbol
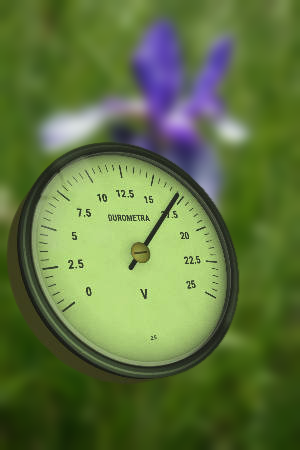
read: 17 V
